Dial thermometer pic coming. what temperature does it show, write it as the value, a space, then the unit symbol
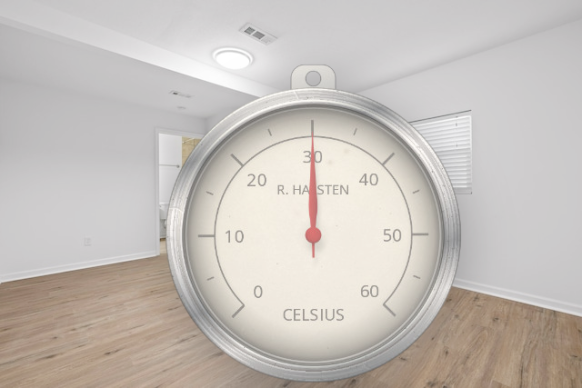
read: 30 °C
